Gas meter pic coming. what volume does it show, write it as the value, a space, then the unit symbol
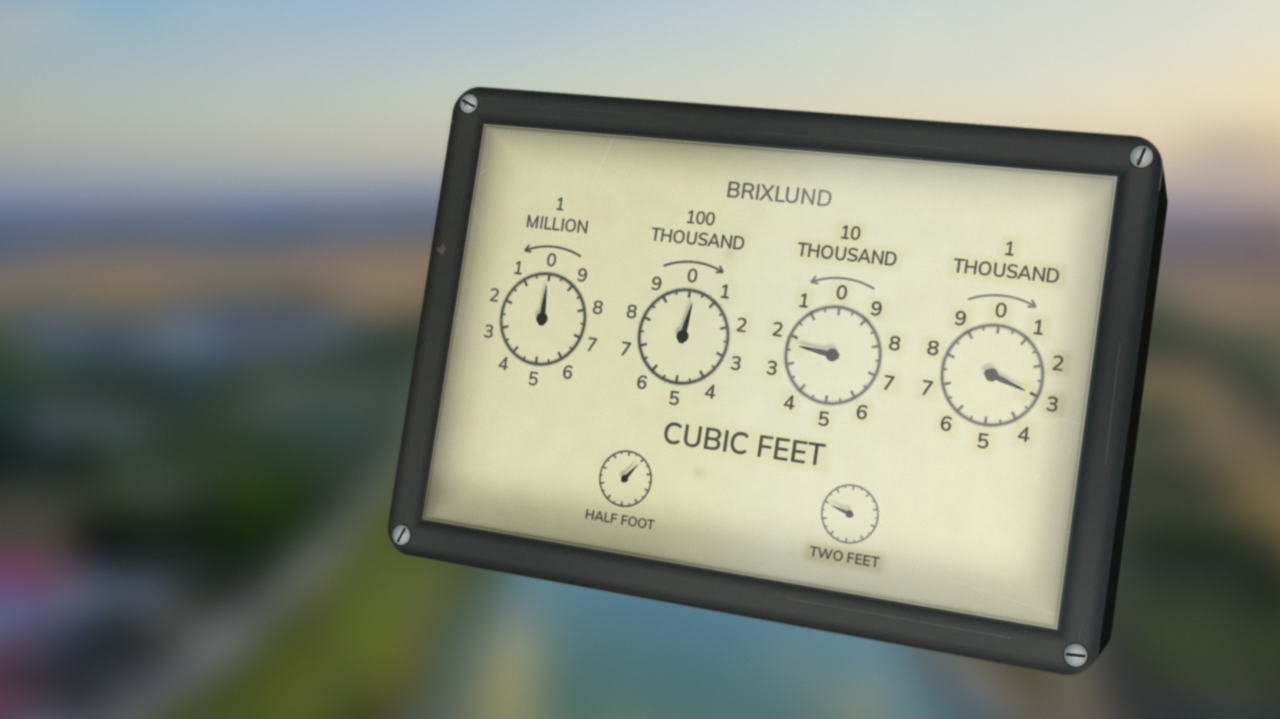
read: 2300 ft³
